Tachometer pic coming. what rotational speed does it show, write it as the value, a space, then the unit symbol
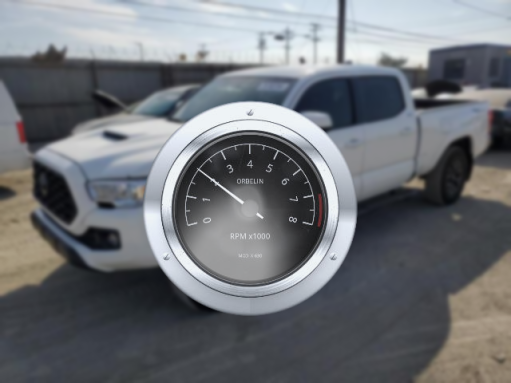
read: 2000 rpm
